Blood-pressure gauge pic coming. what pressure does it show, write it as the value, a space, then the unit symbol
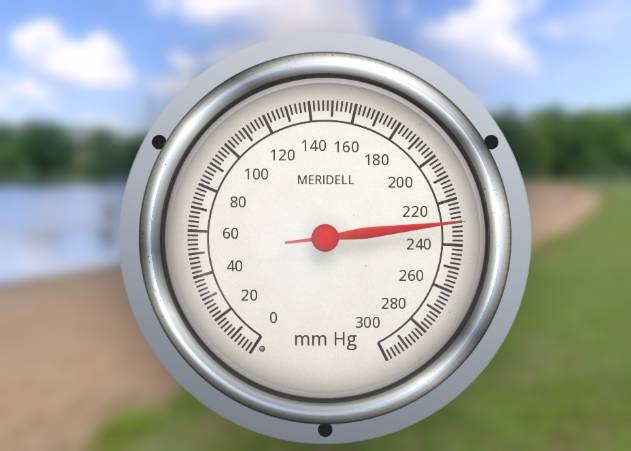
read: 230 mmHg
